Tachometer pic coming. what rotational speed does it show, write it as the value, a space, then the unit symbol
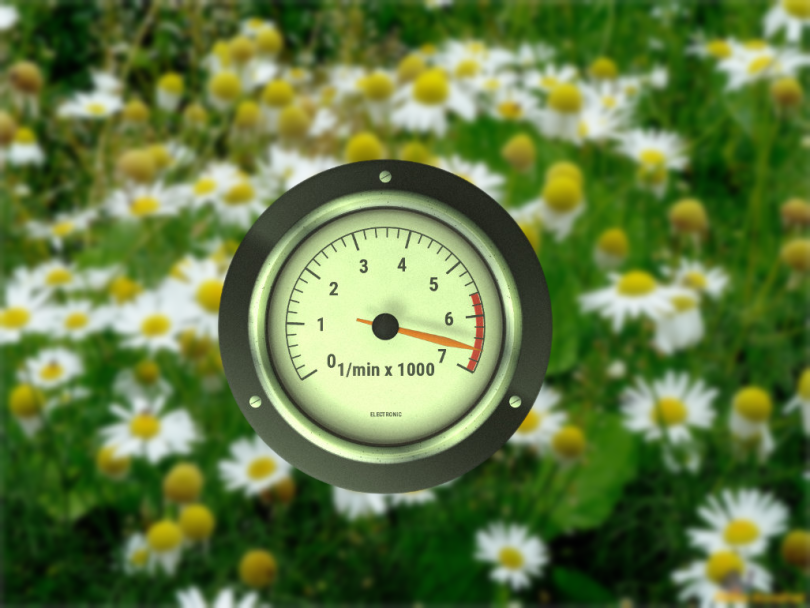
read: 6600 rpm
